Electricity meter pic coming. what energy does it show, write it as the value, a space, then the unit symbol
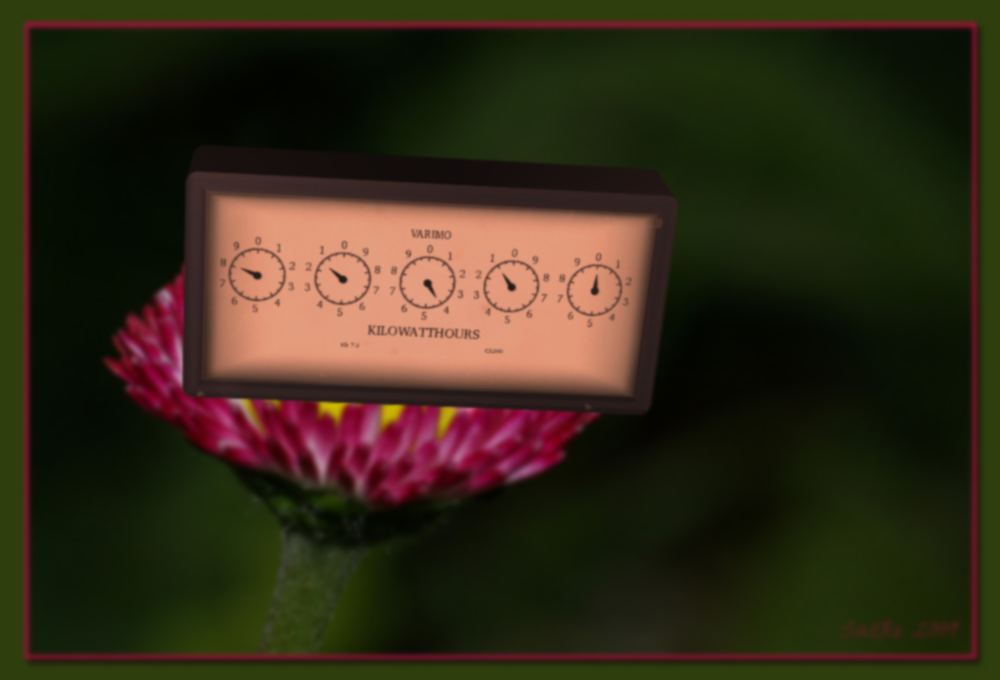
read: 81410 kWh
